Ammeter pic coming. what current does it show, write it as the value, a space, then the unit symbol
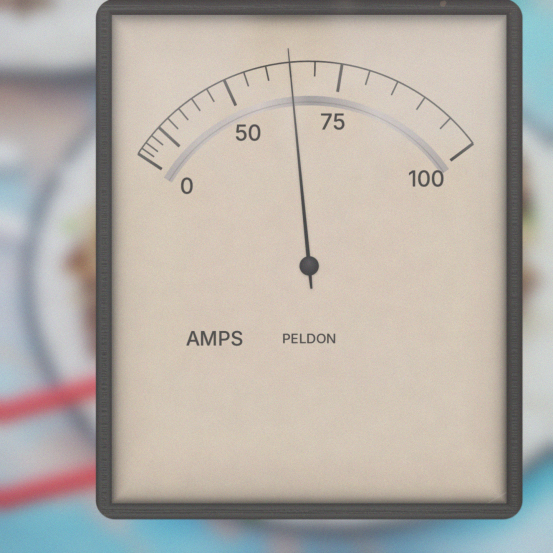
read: 65 A
